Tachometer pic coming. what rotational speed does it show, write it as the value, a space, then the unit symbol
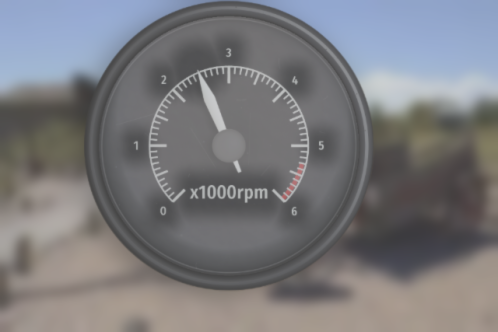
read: 2500 rpm
